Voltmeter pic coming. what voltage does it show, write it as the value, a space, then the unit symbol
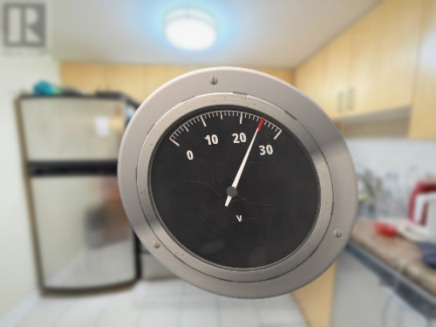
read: 25 V
